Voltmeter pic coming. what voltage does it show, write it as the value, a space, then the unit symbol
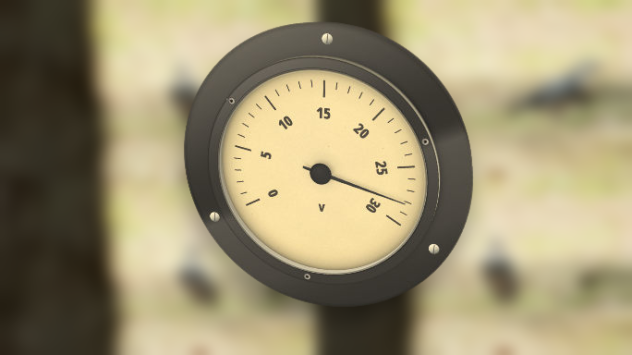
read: 28 V
